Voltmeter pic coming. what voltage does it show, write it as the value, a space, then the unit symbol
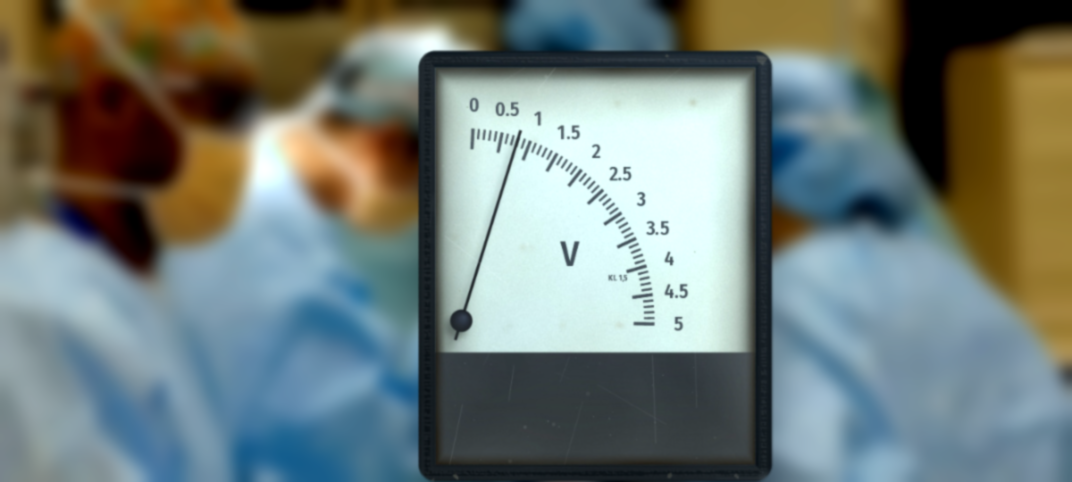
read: 0.8 V
